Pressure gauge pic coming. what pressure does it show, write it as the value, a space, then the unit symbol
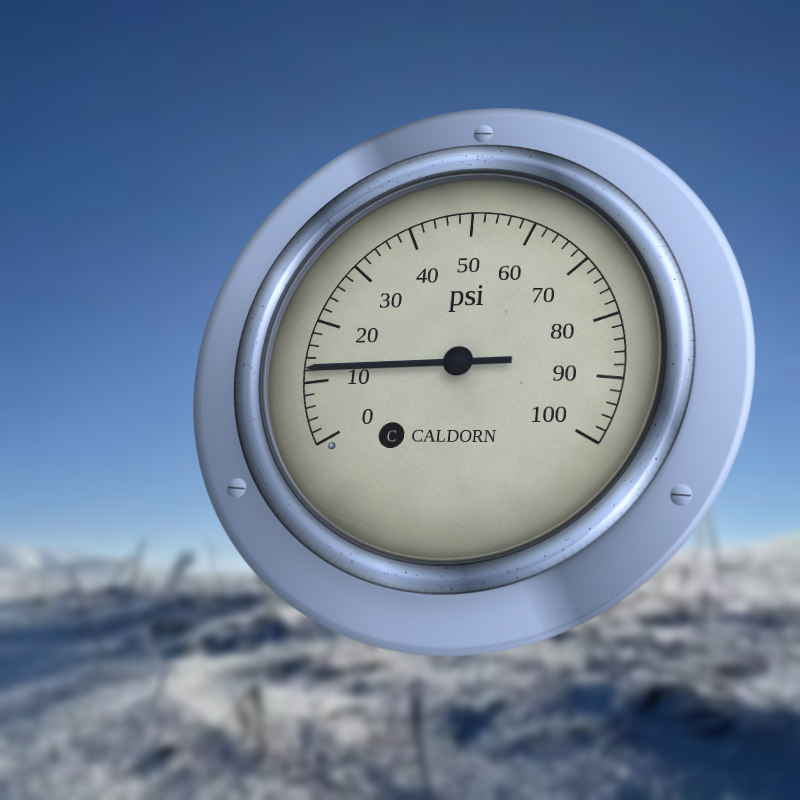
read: 12 psi
